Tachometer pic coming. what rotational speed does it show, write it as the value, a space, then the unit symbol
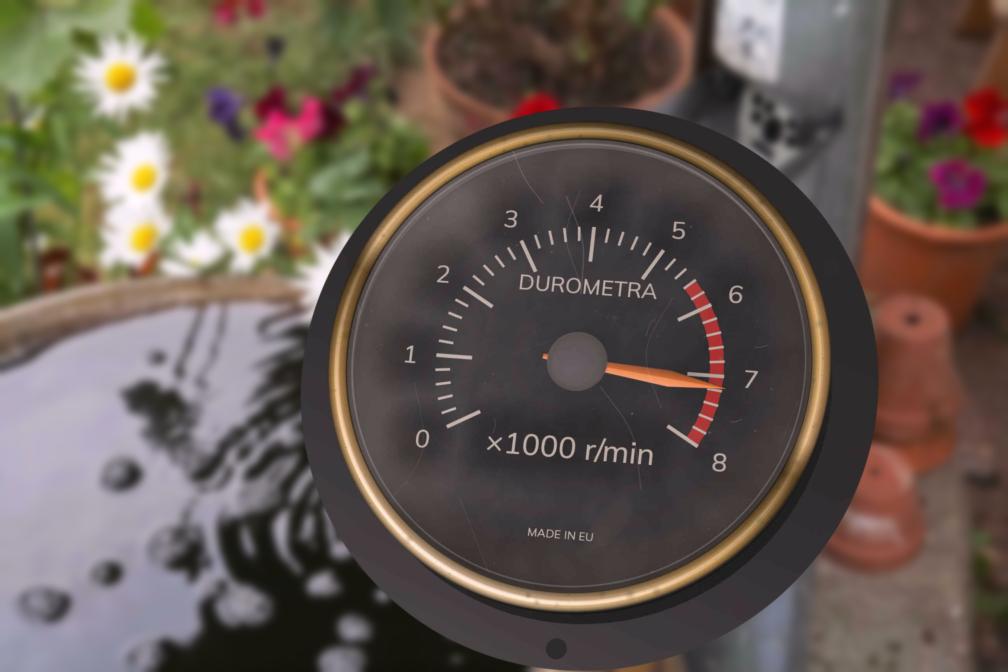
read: 7200 rpm
